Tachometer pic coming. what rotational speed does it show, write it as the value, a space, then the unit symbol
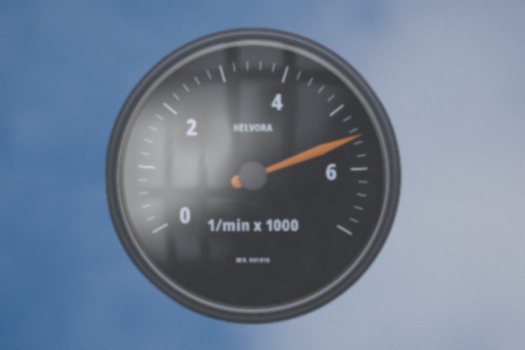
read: 5500 rpm
